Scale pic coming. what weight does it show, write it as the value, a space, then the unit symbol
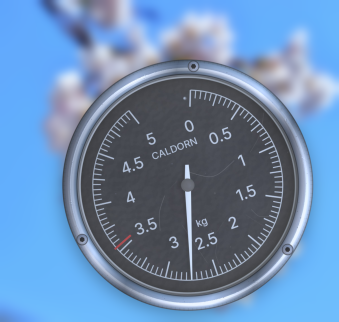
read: 2.75 kg
